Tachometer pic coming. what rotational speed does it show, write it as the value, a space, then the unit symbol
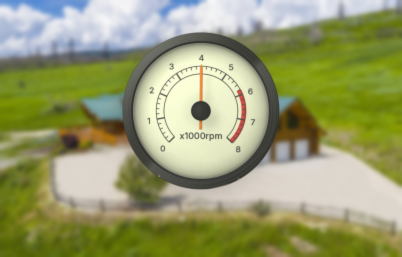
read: 4000 rpm
